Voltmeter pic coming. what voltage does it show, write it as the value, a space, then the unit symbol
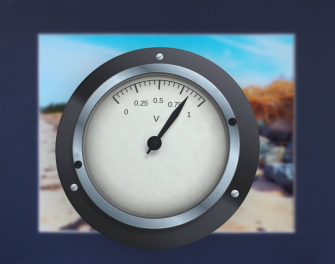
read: 0.85 V
